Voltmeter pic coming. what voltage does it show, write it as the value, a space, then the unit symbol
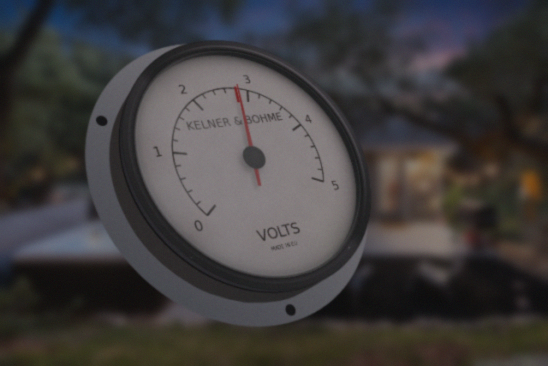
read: 2.8 V
